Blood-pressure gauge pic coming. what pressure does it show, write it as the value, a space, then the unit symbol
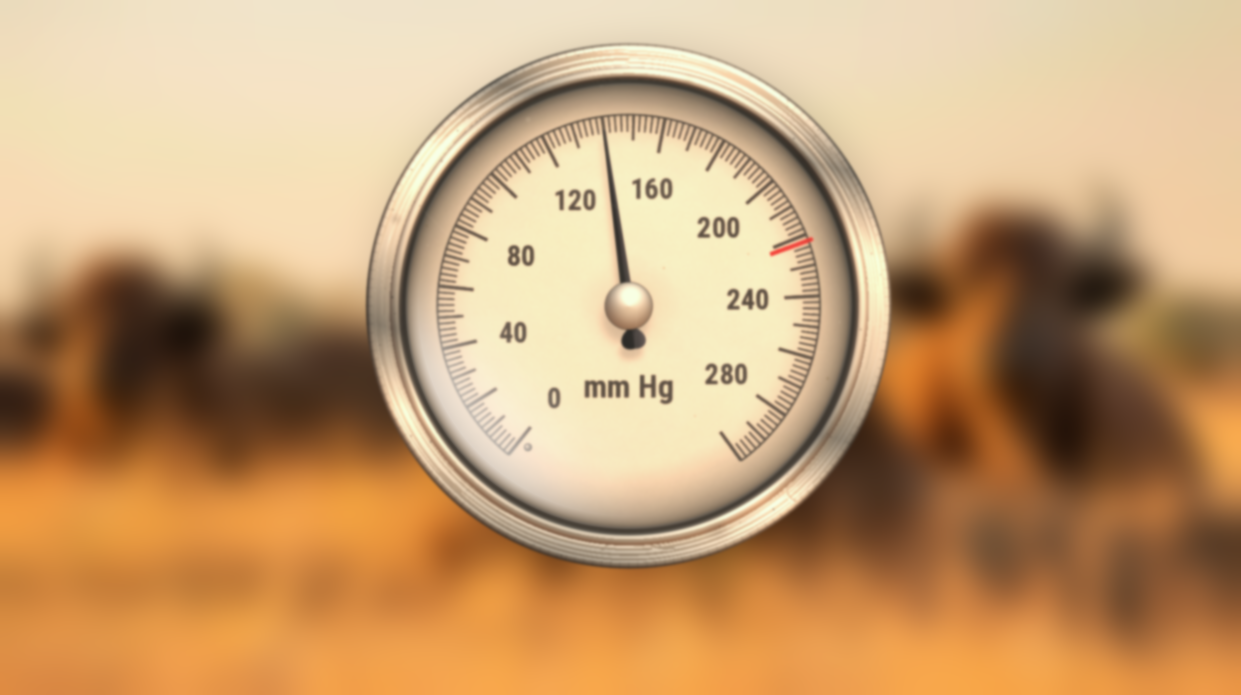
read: 140 mmHg
